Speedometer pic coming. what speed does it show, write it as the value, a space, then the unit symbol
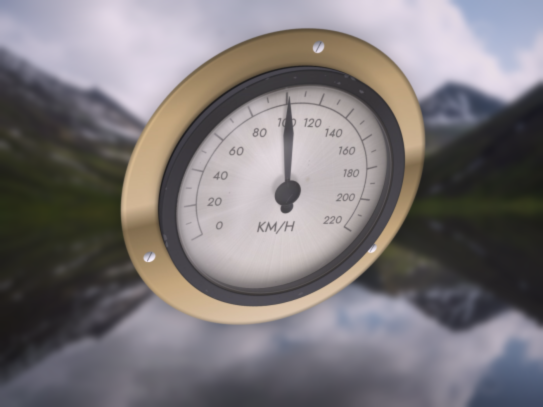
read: 100 km/h
